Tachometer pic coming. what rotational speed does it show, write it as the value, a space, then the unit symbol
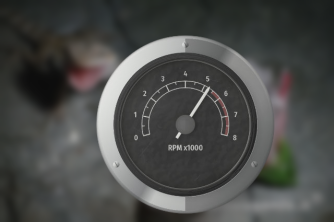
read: 5250 rpm
